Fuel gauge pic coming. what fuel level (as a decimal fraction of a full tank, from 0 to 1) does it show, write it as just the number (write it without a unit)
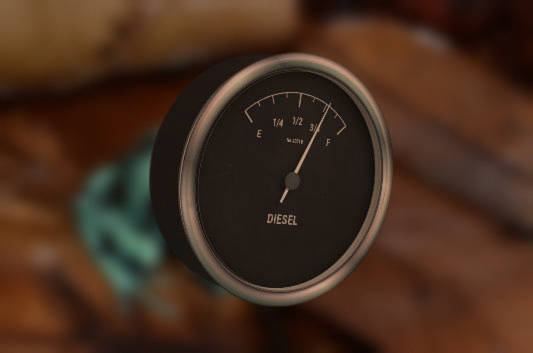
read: 0.75
